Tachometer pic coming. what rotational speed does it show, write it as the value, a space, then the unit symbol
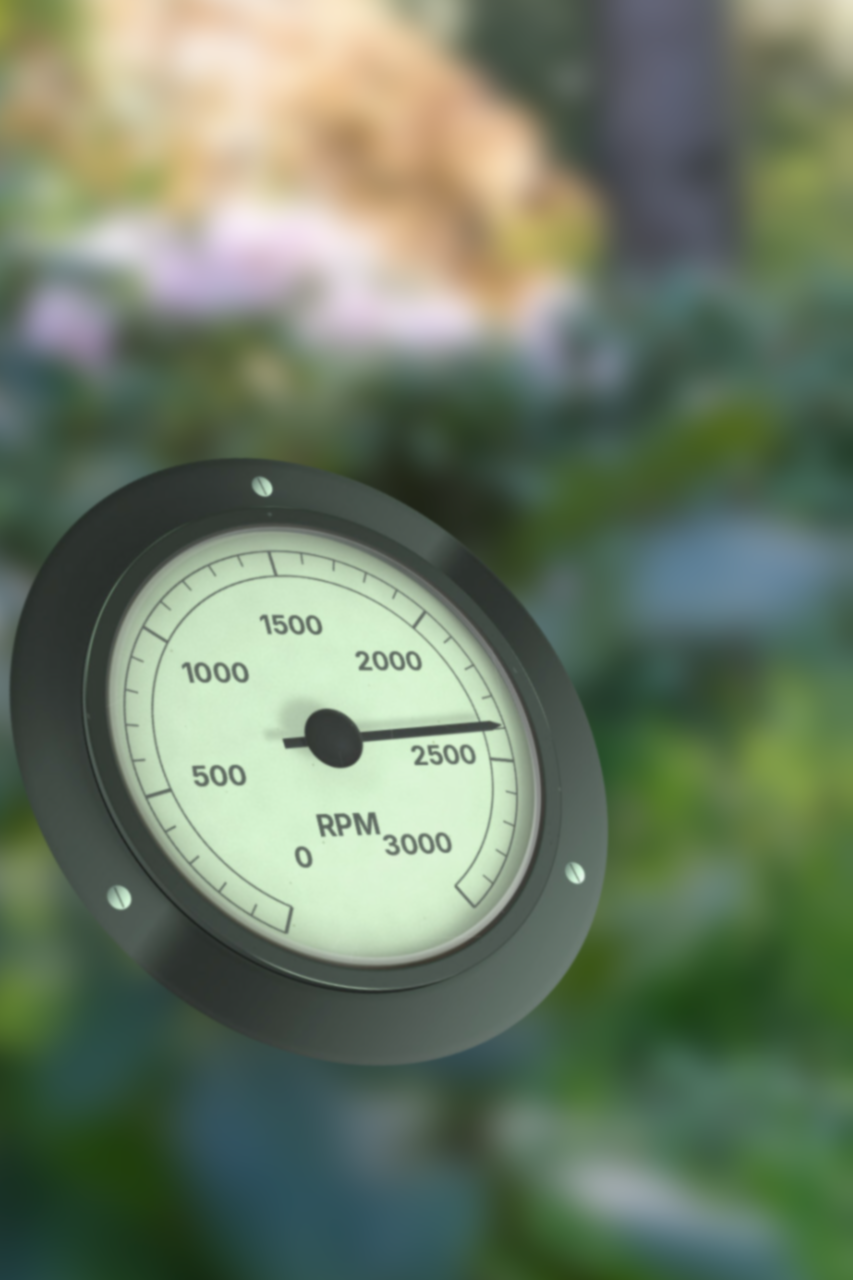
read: 2400 rpm
